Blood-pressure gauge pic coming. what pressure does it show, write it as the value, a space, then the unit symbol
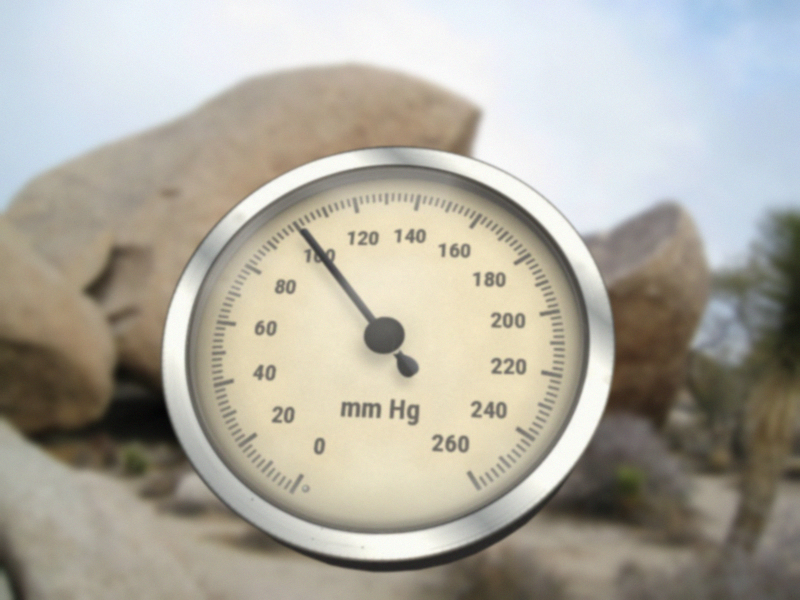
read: 100 mmHg
